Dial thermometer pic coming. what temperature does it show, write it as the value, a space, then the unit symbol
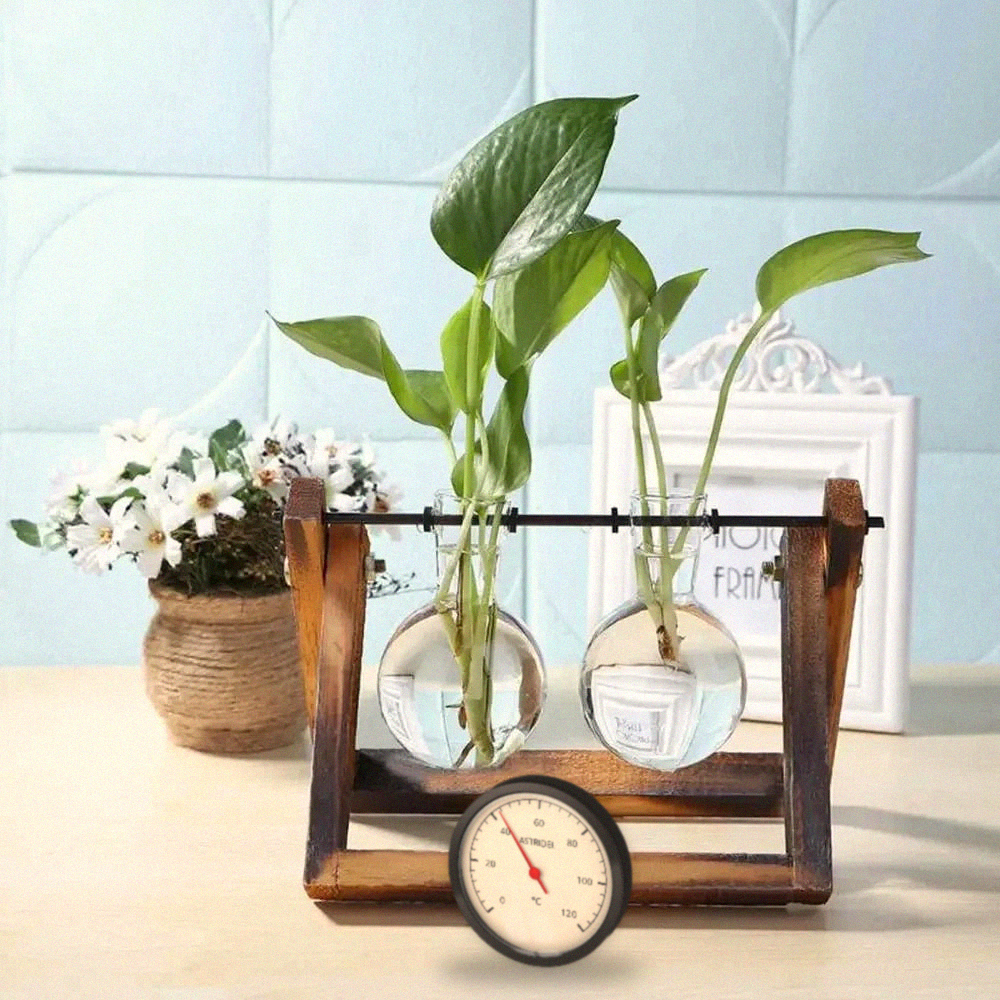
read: 44 °C
